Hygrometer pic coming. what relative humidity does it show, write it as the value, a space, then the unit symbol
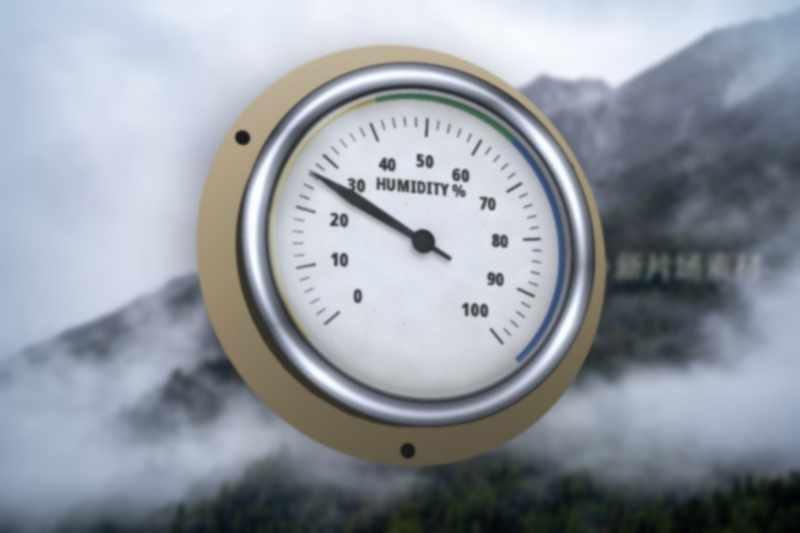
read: 26 %
